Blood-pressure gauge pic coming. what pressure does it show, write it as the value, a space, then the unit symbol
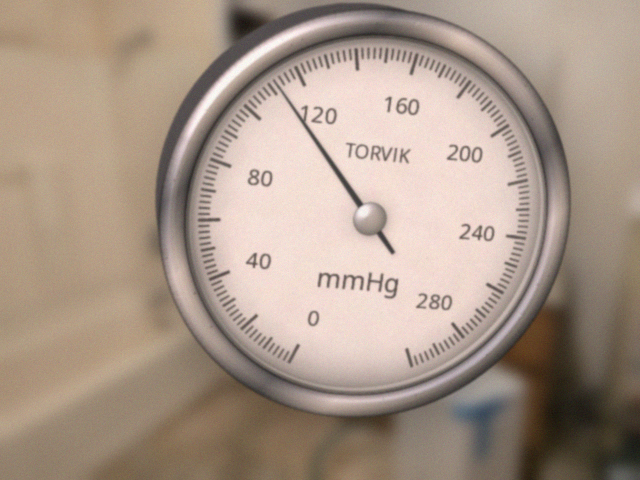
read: 112 mmHg
